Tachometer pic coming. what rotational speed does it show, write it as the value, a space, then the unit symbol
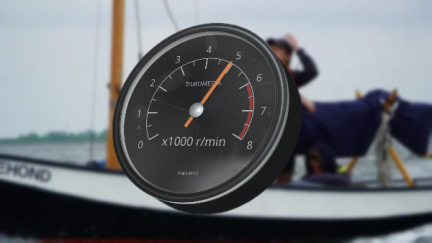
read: 5000 rpm
